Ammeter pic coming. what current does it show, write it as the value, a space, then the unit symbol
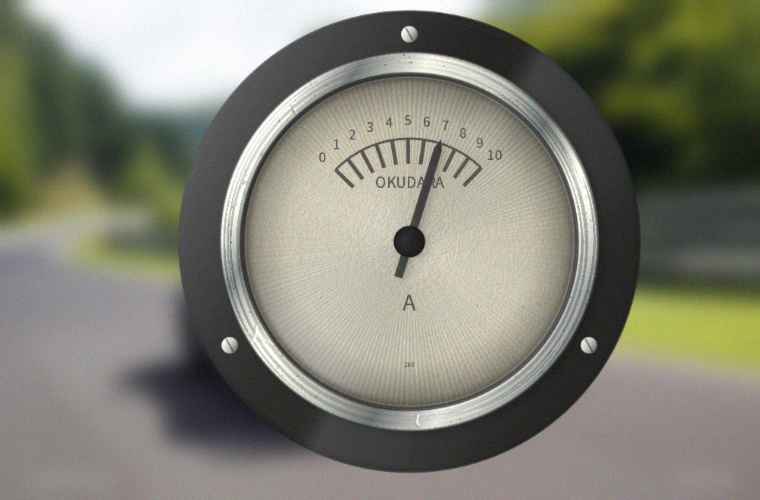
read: 7 A
